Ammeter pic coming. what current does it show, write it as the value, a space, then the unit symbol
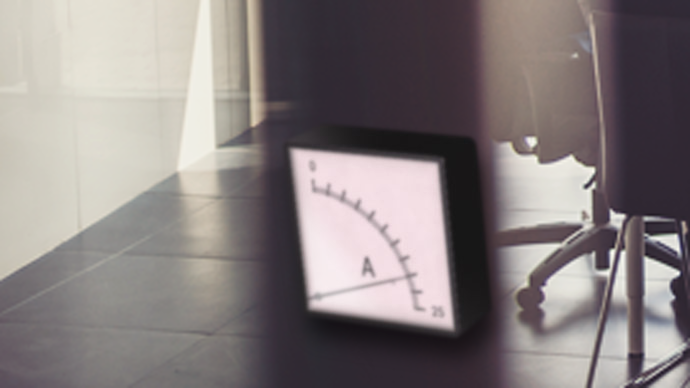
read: 20 A
